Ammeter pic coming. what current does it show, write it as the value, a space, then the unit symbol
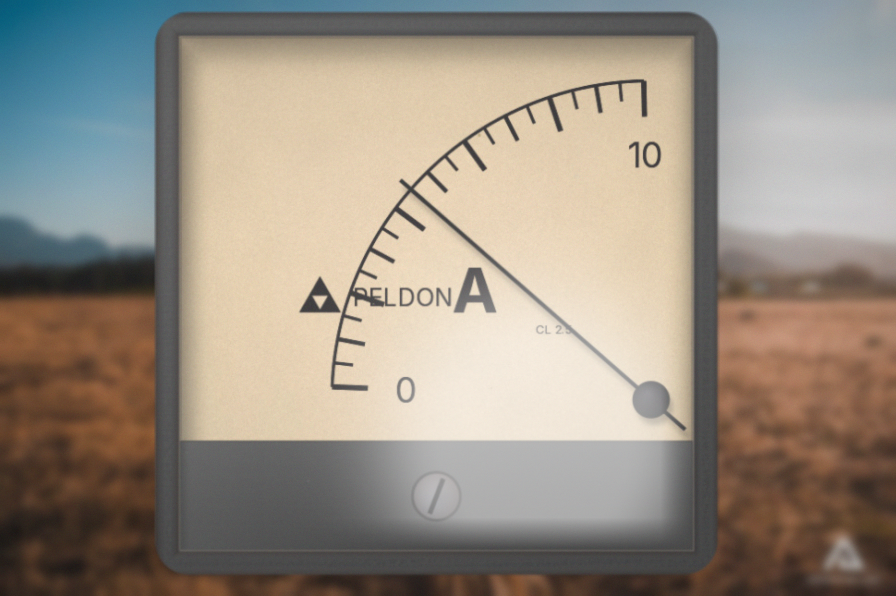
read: 4.5 A
